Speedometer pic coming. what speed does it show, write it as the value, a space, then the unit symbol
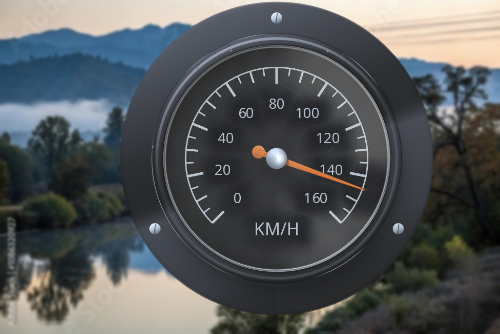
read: 145 km/h
